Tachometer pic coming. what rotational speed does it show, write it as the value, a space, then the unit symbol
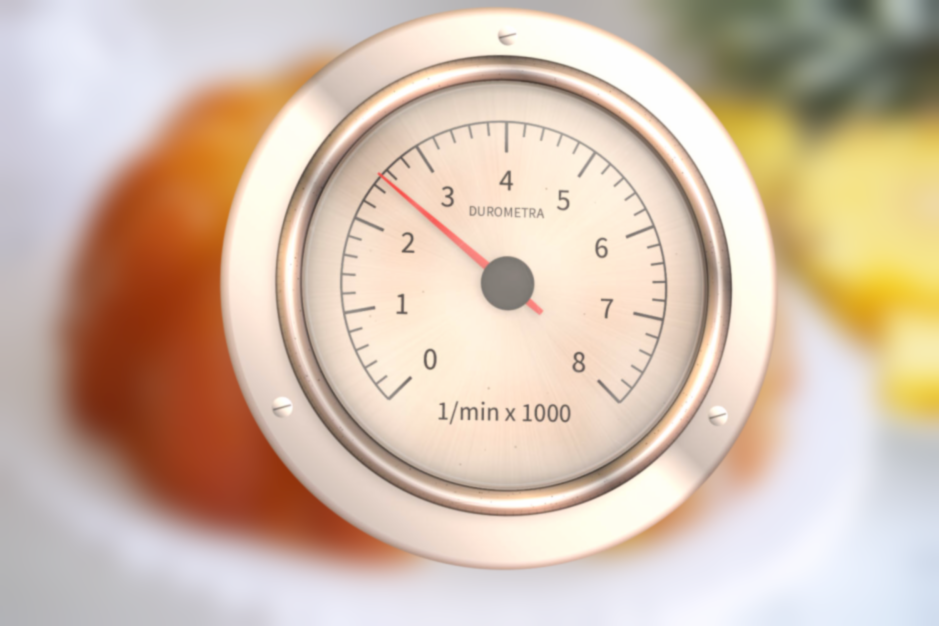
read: 2500 rpm
